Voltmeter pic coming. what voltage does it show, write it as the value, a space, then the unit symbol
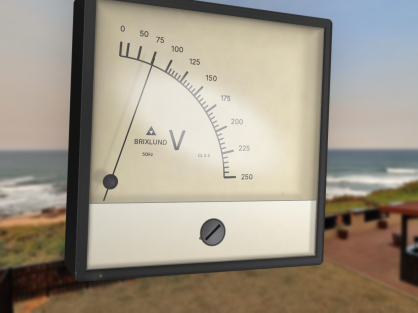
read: 75 V
